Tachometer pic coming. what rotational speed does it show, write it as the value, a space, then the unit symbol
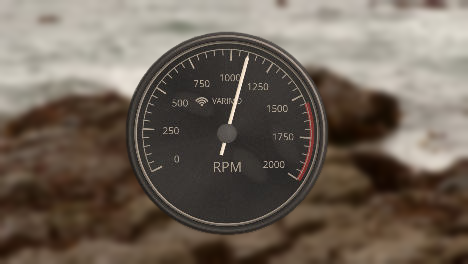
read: 1100 rpm
